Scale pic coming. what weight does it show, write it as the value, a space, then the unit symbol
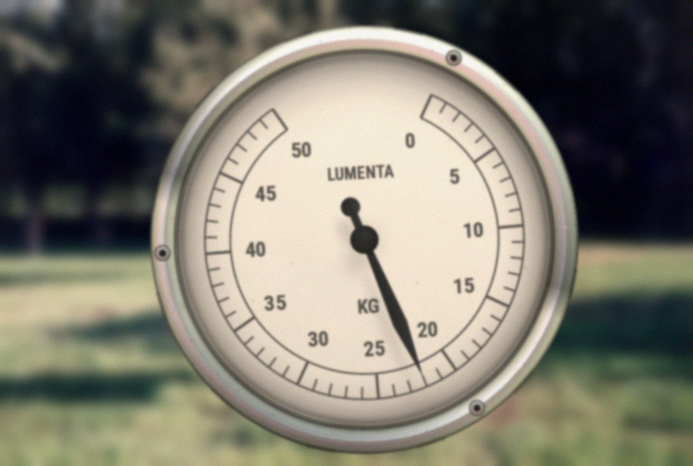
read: 22 kg
